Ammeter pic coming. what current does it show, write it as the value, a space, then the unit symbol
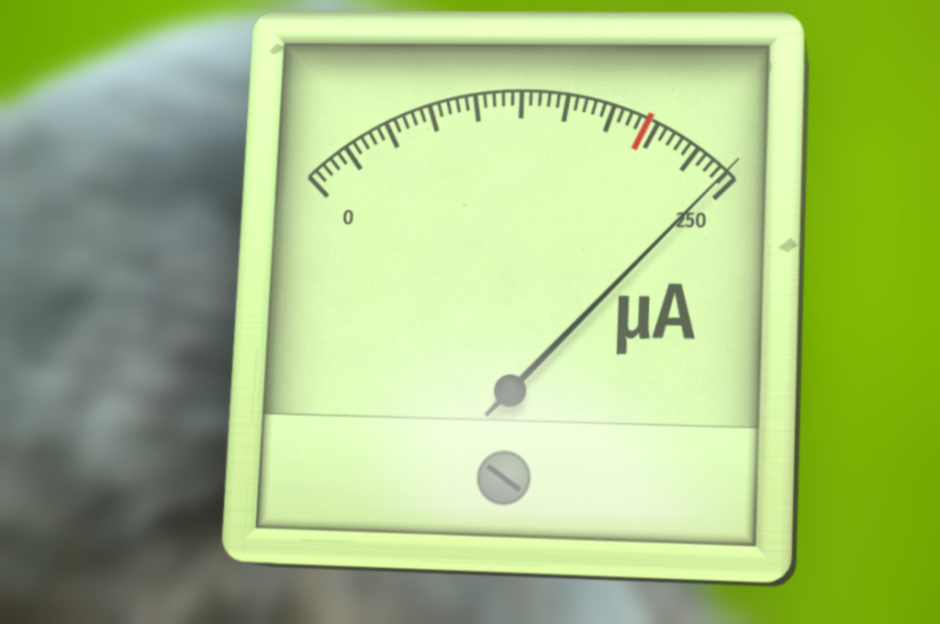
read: 245 µA
